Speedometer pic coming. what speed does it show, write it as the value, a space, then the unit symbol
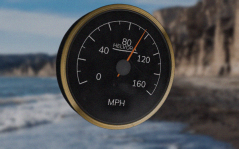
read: 95 mph
